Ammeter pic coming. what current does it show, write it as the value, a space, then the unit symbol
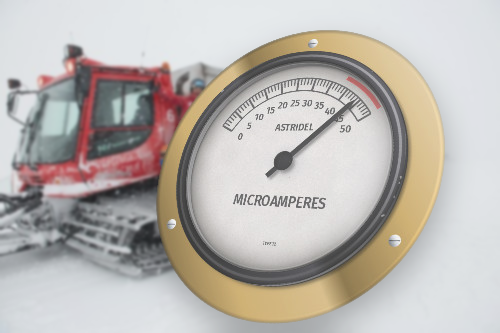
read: 45 µA
